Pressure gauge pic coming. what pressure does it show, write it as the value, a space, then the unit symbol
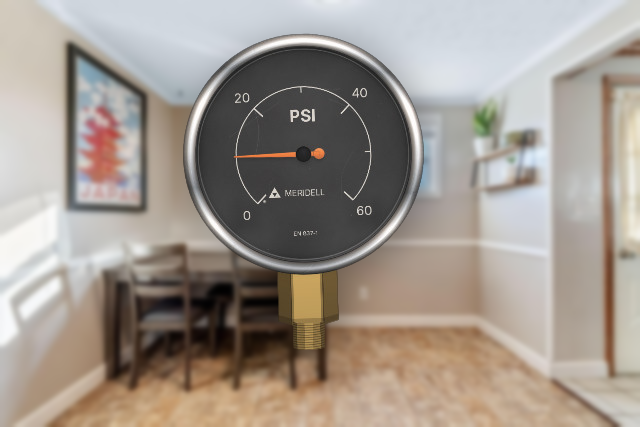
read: 10 psi
